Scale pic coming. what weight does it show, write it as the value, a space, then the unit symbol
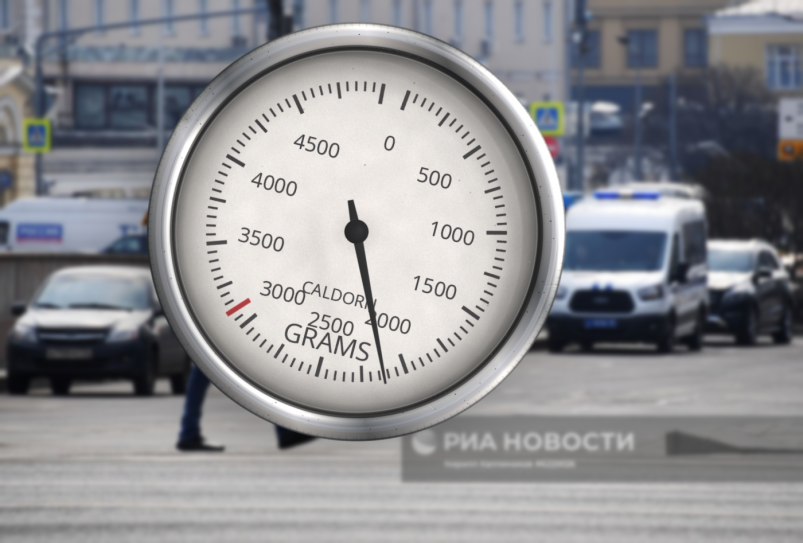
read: 2125 g
